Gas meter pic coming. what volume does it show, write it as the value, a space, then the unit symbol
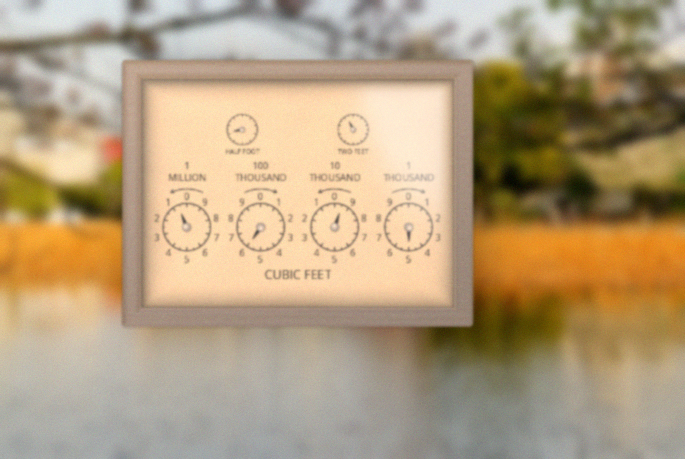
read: 59500 ft³
